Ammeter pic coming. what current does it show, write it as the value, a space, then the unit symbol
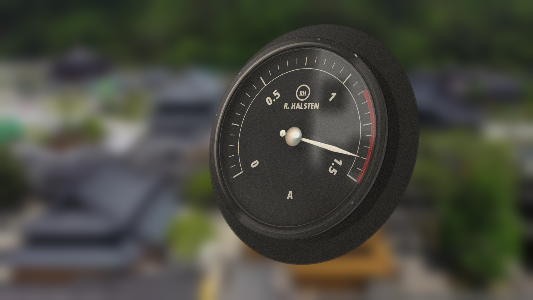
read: 1.4 A
